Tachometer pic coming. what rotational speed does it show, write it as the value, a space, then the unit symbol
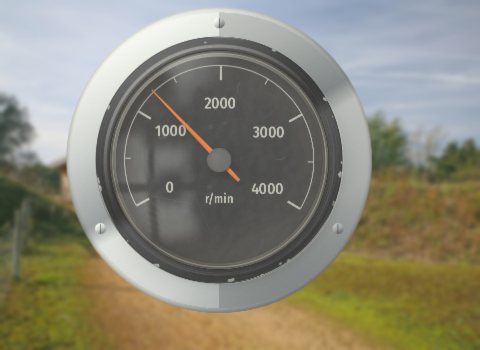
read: 1250 rpm
